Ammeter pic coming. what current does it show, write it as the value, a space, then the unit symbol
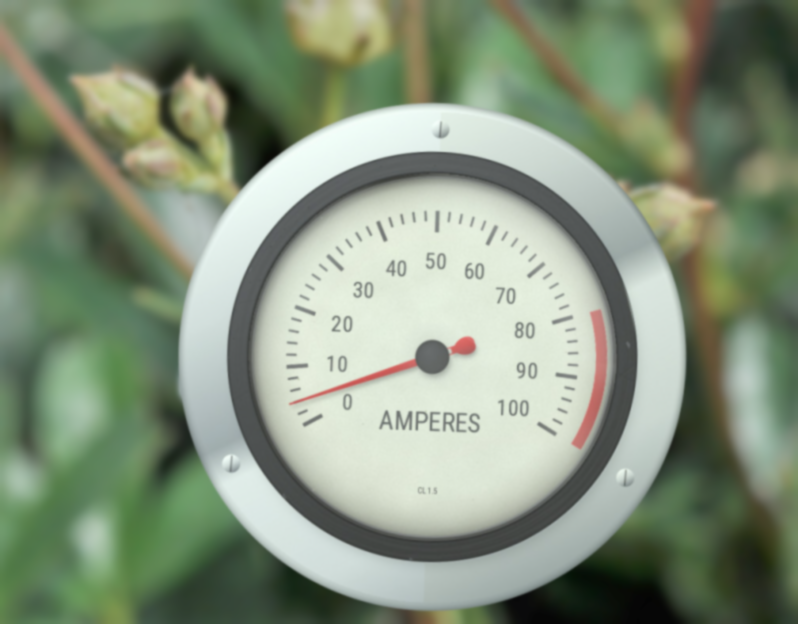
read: 4 A
